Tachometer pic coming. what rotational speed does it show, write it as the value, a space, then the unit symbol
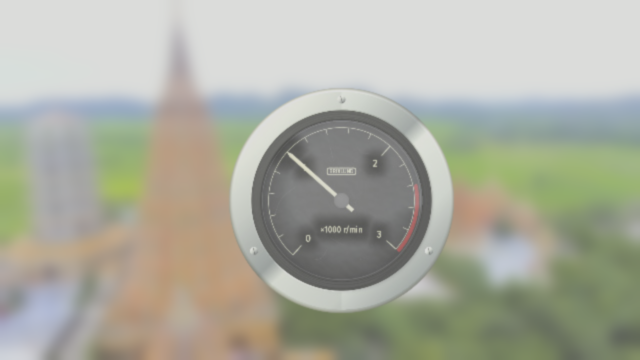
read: 1000 rpm
